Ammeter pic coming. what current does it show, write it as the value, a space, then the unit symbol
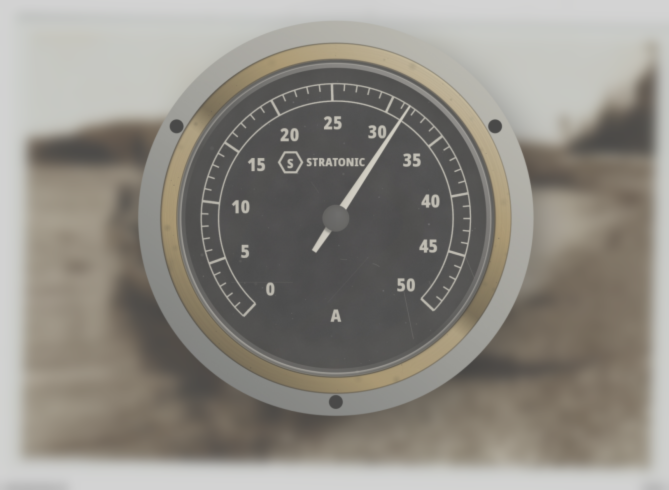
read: 31.5 A
